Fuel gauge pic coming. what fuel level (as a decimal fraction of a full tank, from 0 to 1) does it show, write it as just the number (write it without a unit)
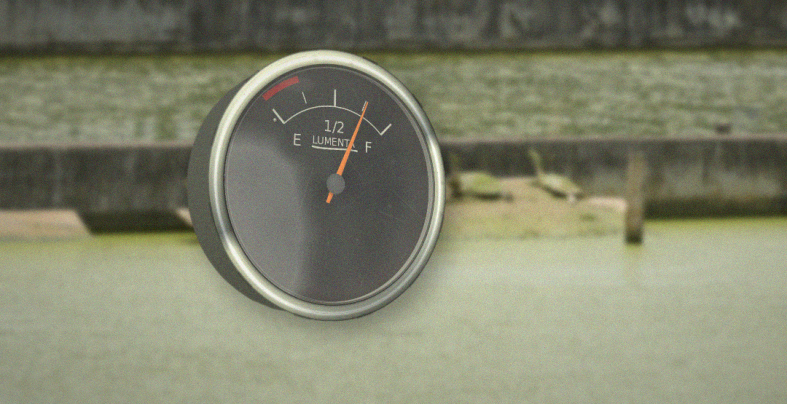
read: 0.75
